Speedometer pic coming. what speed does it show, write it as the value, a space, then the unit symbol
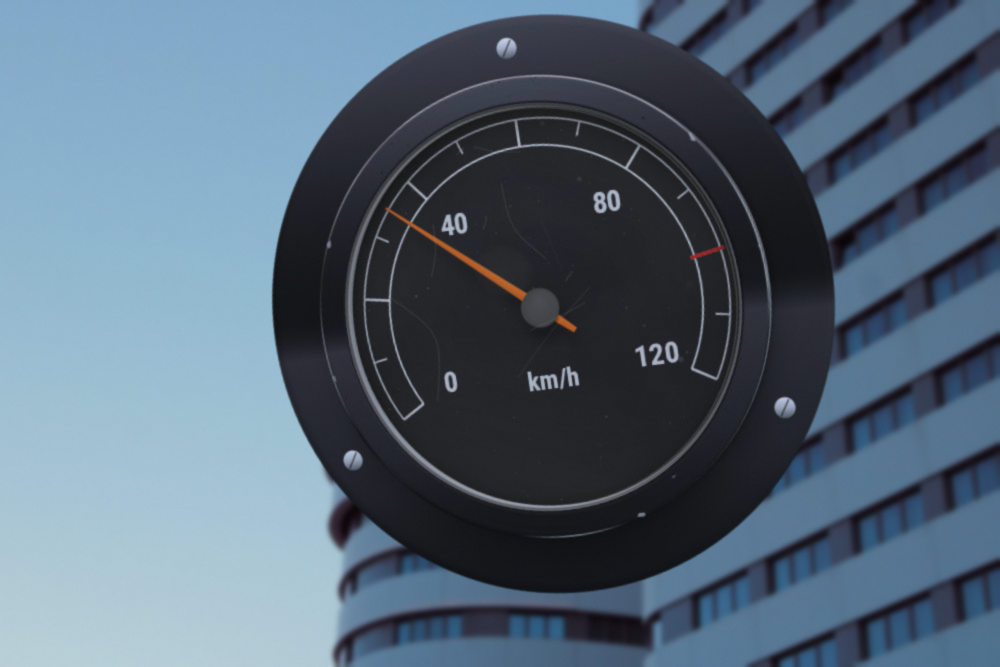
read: 35 km/h
